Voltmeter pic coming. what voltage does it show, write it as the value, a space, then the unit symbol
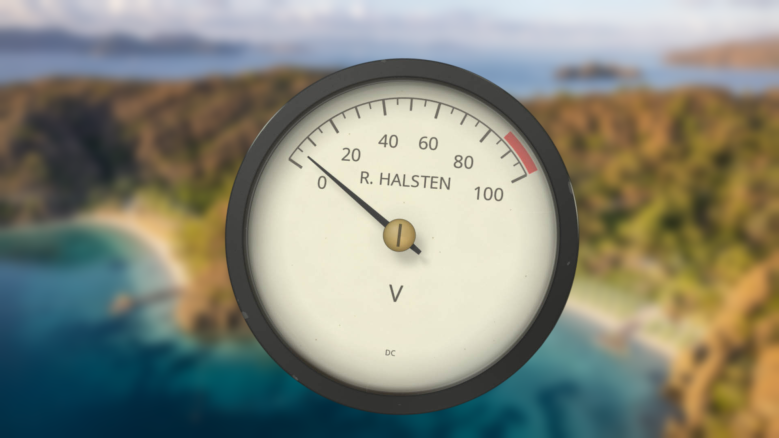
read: 5 V
